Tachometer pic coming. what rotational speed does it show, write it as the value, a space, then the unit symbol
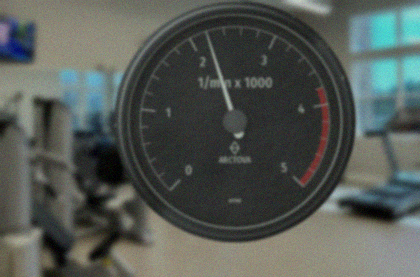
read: 2200 rpm
